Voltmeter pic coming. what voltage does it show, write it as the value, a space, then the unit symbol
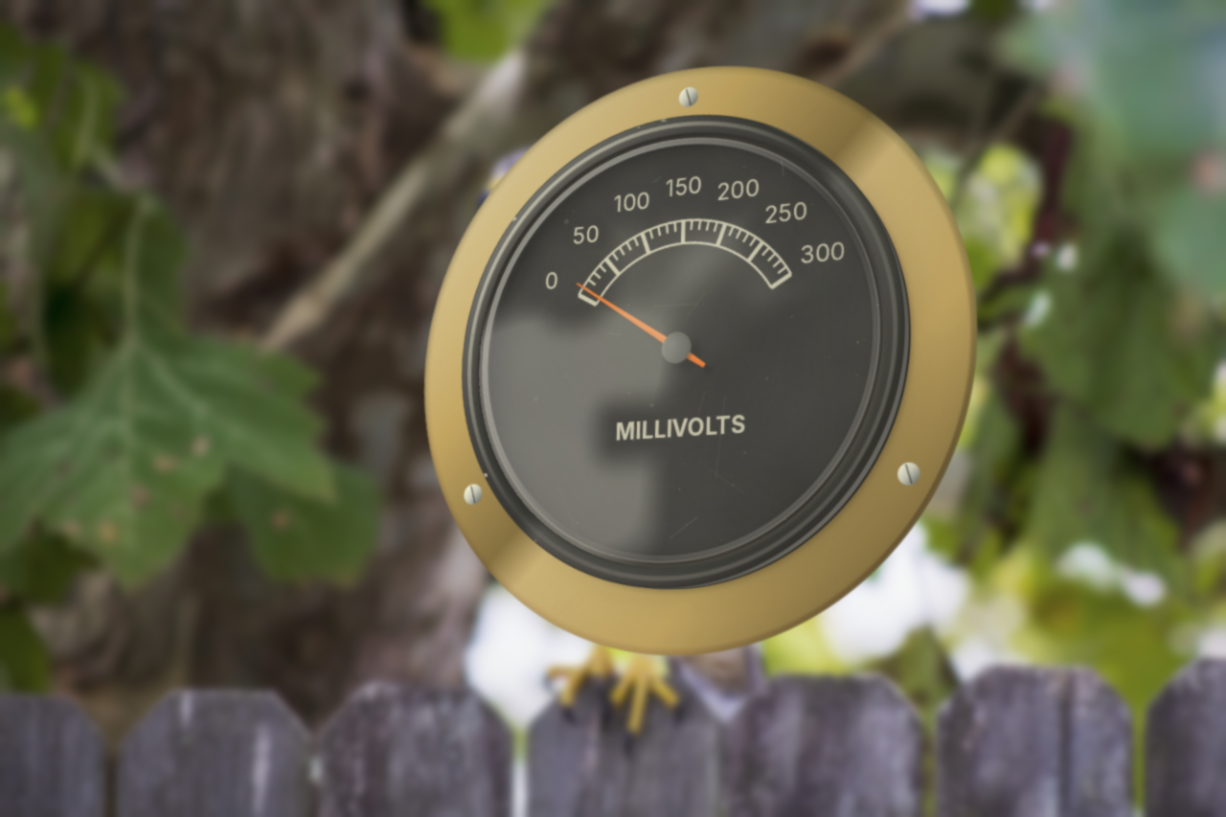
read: 10 mV
